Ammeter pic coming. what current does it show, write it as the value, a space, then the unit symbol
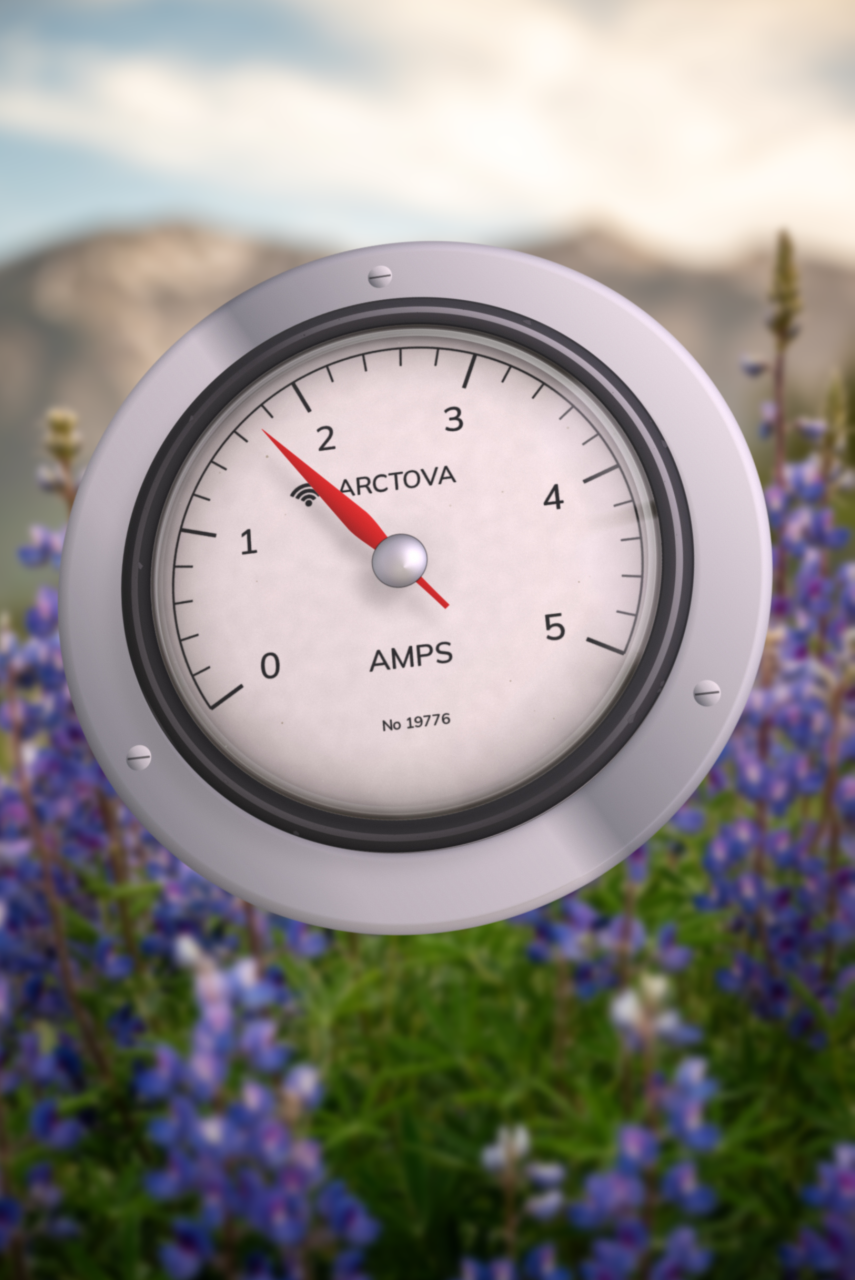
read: 1.7 A
